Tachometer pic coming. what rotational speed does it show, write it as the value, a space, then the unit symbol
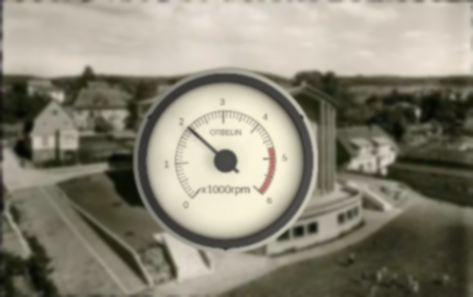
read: 2000 rpm
